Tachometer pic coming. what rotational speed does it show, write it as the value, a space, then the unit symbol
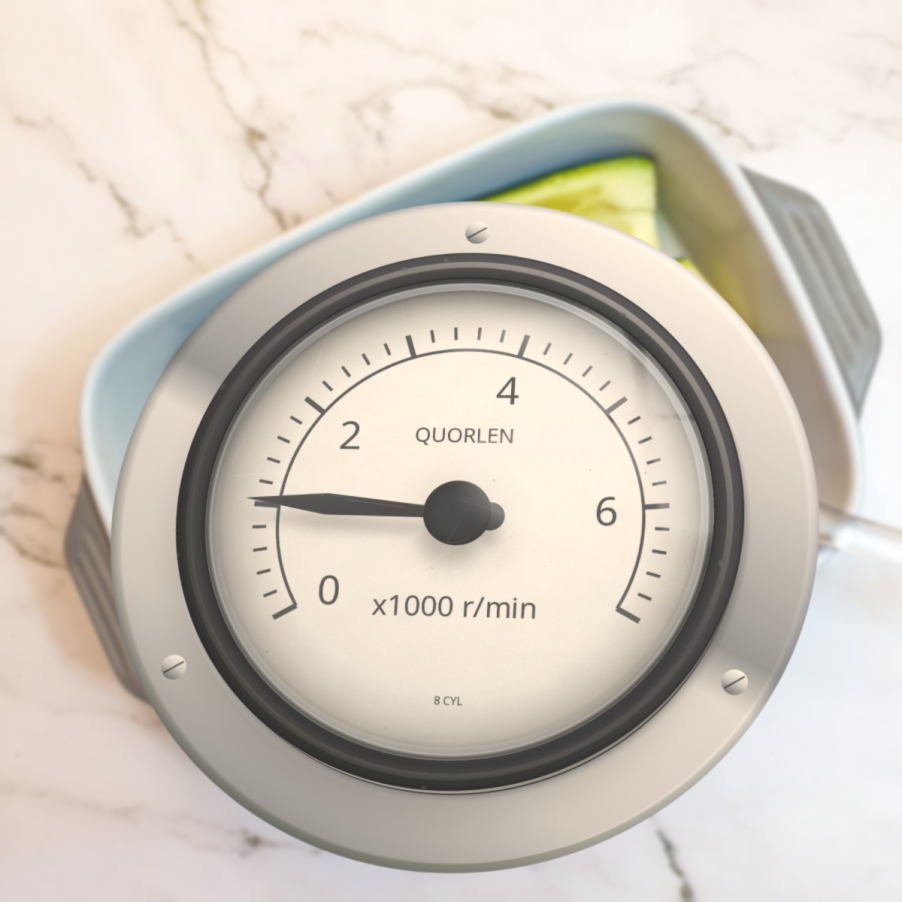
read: 1000 rpm
